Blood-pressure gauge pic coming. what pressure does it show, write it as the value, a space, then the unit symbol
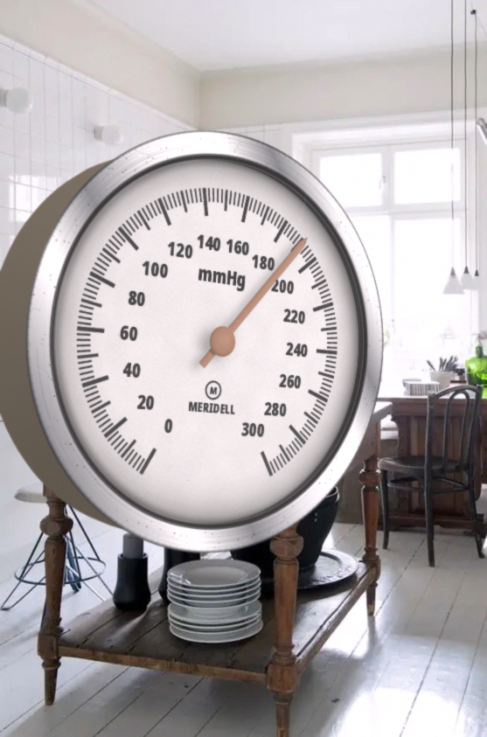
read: 190 mmHg
